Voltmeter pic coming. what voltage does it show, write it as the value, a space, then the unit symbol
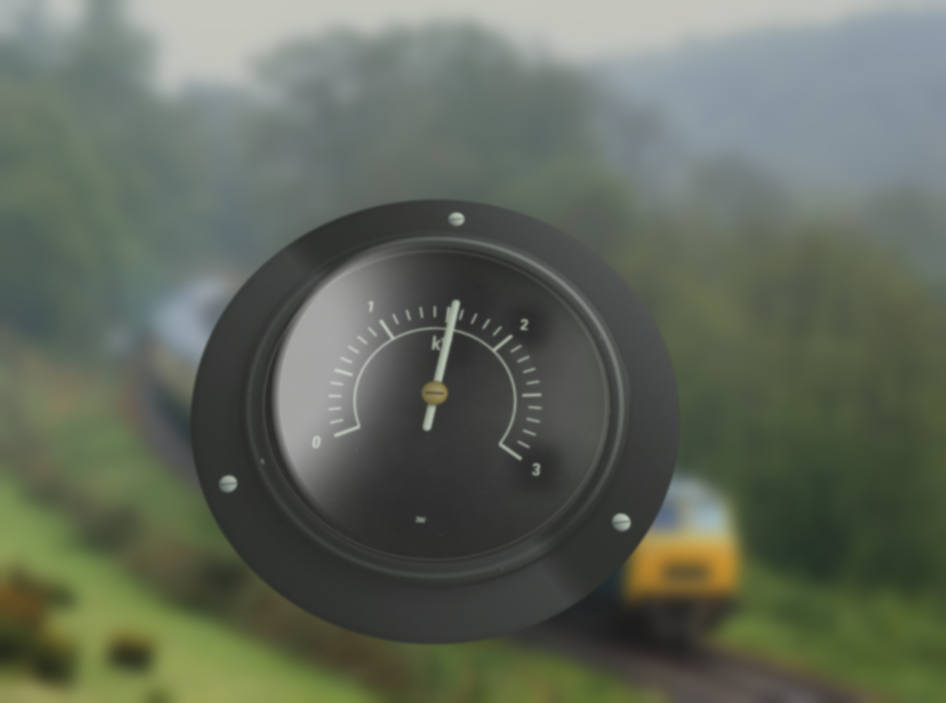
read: 1.55 kV
